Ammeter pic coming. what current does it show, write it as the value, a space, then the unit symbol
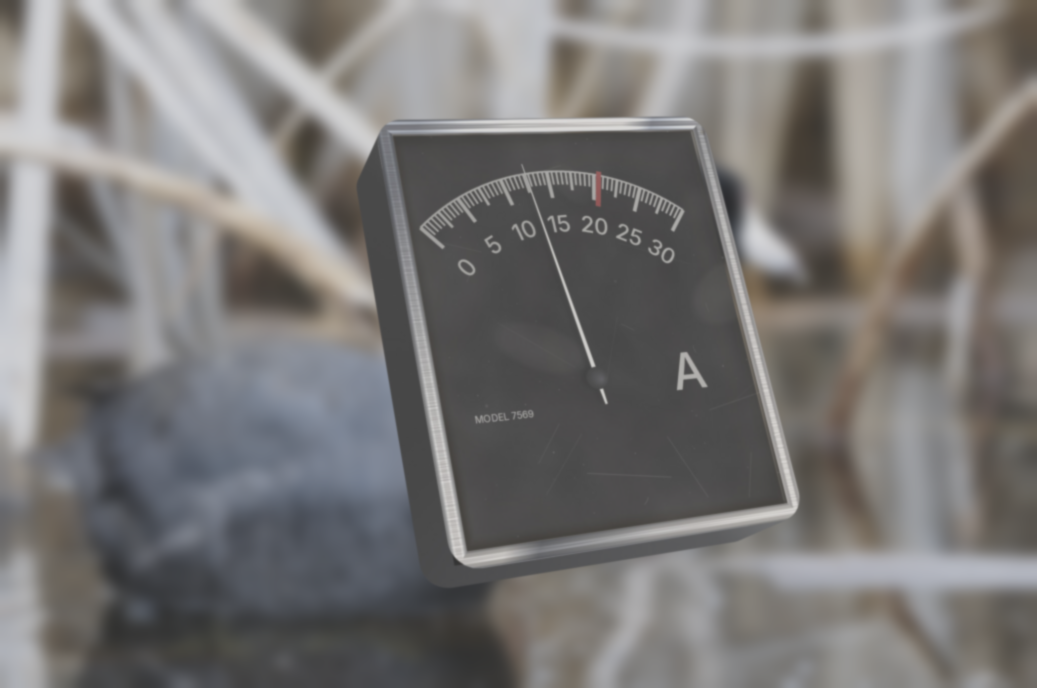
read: 12.5 A
